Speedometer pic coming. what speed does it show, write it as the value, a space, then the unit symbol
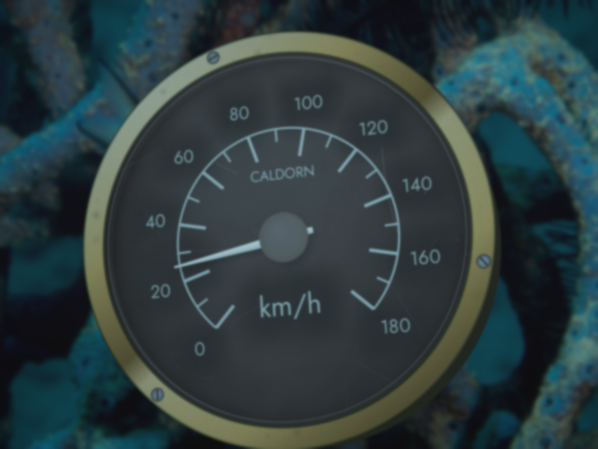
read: 25 km/h
